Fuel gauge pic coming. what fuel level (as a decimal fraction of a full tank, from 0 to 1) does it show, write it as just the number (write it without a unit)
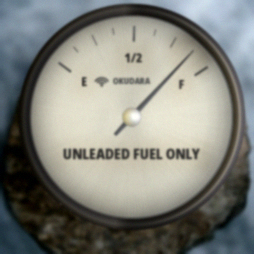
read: 0.875
